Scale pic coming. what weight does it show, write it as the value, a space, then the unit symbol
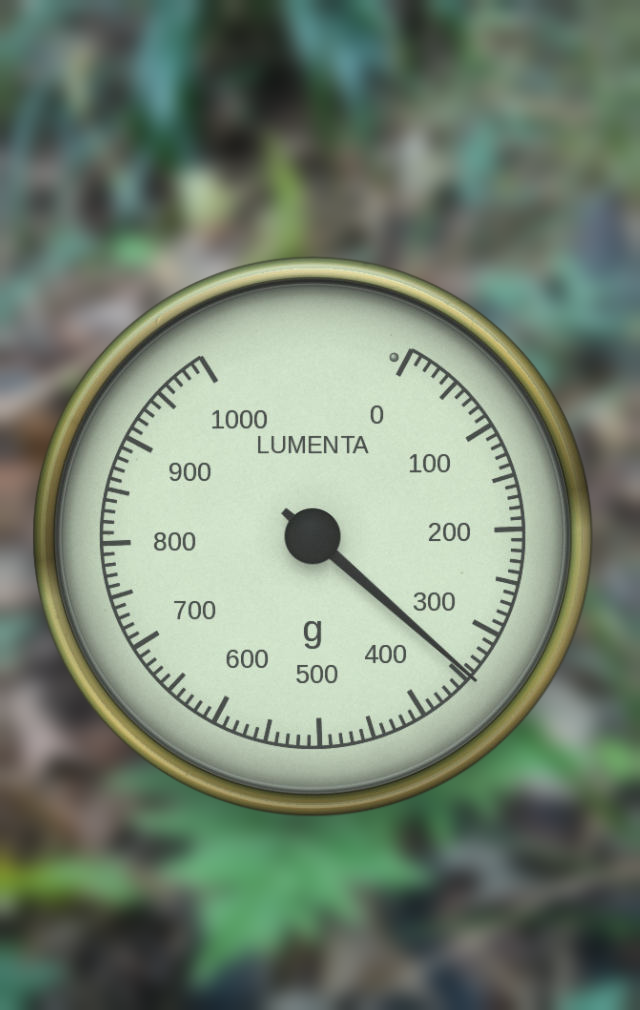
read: 345 g
